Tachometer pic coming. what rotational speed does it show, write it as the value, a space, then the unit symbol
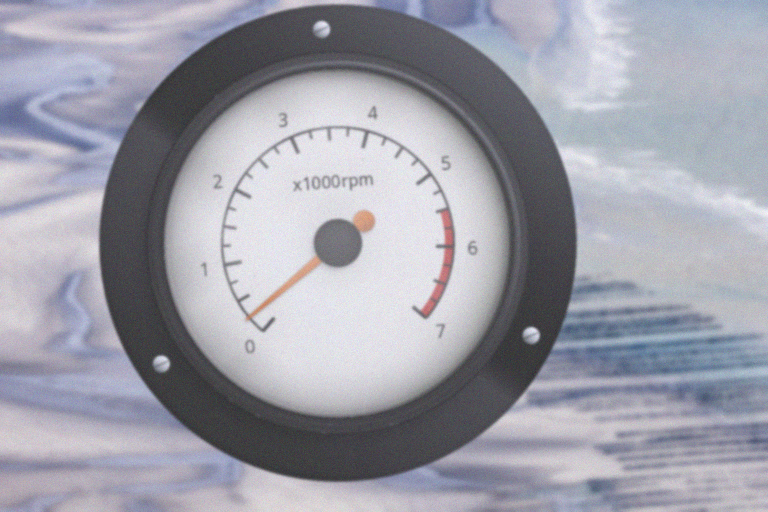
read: 250 rpm
